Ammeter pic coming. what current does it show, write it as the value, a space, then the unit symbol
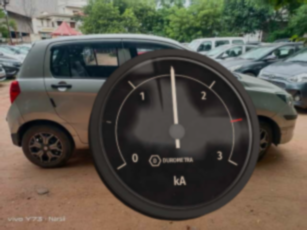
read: 1.5 kA
